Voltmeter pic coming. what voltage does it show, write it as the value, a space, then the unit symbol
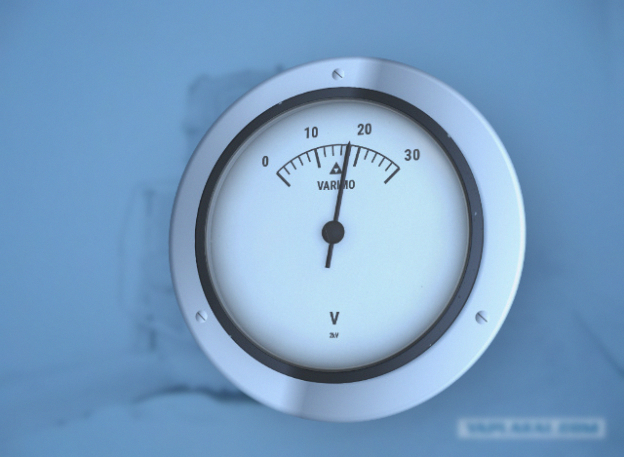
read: 18 V
